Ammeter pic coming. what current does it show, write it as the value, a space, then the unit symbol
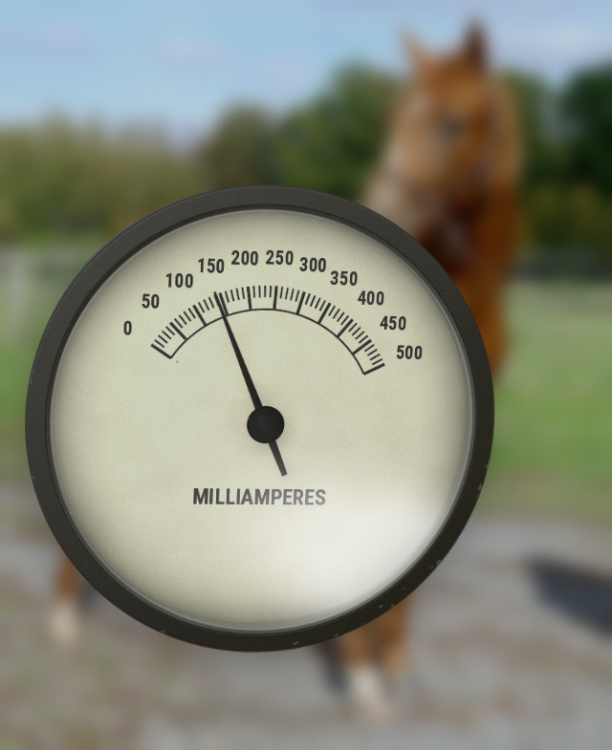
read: 140 mA
